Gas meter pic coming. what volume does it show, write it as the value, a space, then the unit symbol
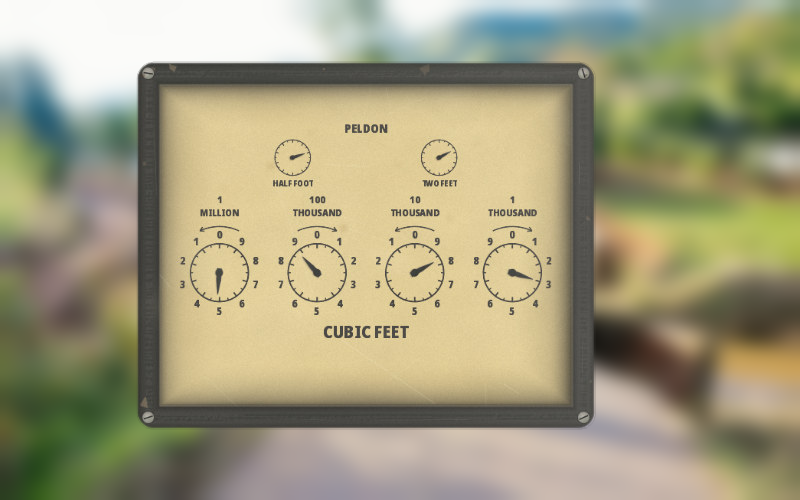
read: 488300 ft³
